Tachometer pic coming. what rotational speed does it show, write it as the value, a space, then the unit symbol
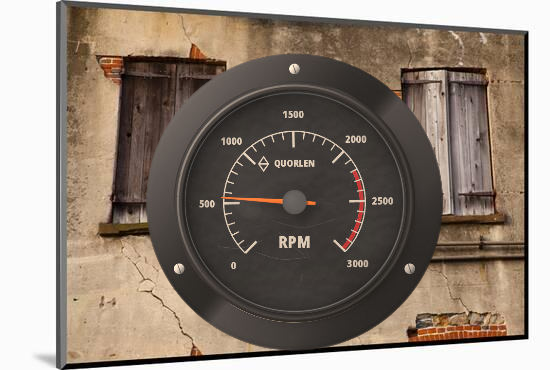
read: 550 rpm
